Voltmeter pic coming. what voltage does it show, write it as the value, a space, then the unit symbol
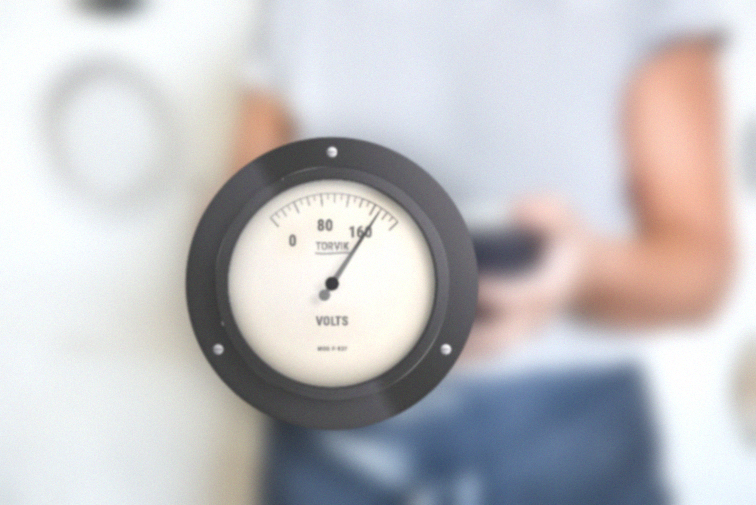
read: 170 V
